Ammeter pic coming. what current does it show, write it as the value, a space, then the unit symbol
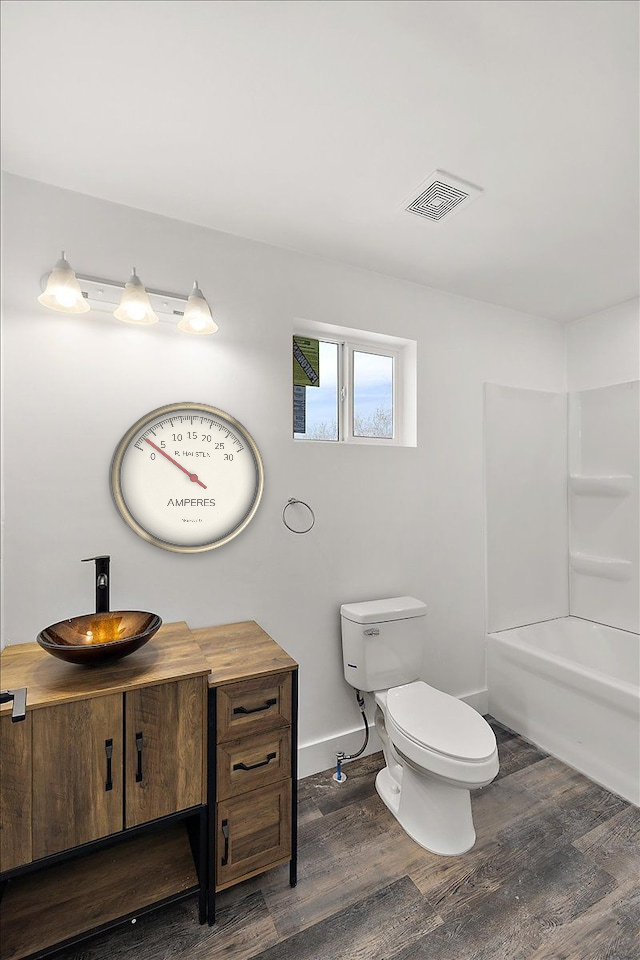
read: 2.5 A
